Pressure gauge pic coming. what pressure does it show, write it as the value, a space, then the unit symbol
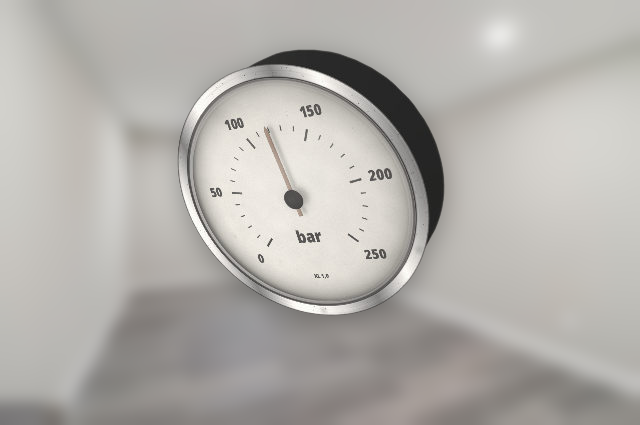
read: 120 bar
